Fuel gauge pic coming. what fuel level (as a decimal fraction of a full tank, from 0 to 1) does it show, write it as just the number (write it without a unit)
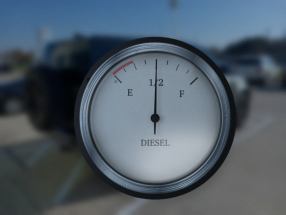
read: 0.5
